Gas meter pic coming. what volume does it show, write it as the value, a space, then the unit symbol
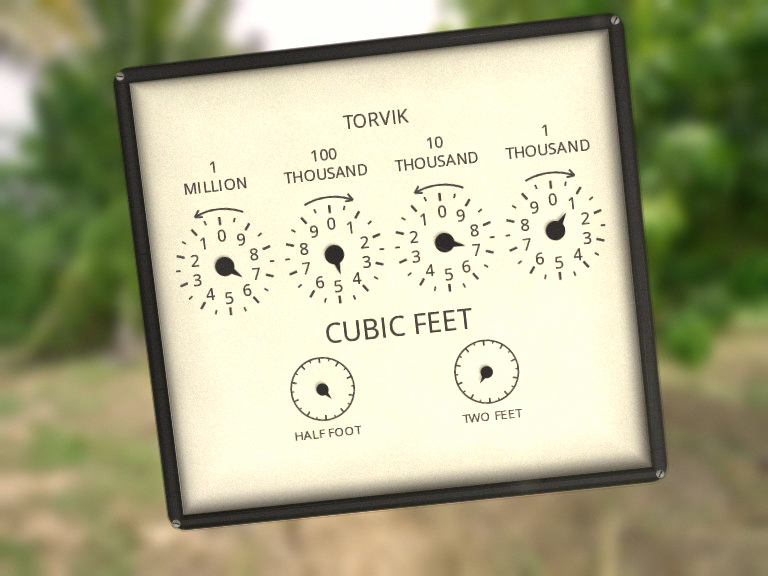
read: 647100 ft³
